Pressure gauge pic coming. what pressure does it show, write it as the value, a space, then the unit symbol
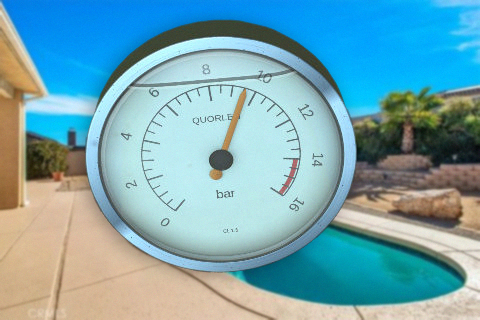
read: 9.5 bar
